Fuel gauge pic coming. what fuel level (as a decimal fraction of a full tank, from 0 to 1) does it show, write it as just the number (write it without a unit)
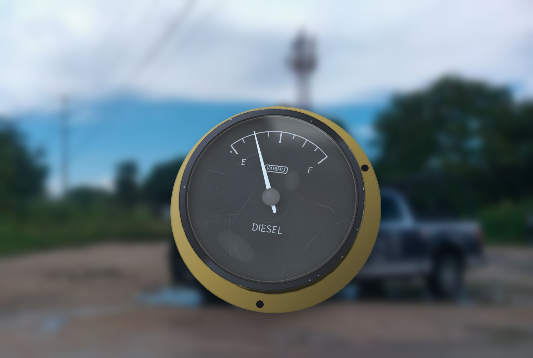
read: 0.25
